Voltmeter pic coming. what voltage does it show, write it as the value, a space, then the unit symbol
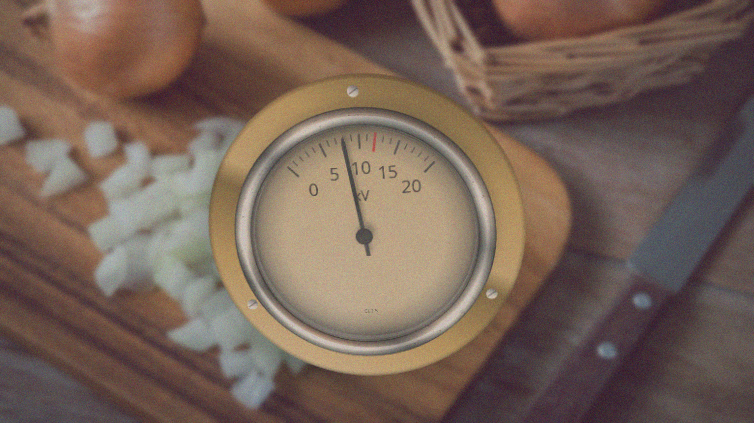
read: 8 kV
